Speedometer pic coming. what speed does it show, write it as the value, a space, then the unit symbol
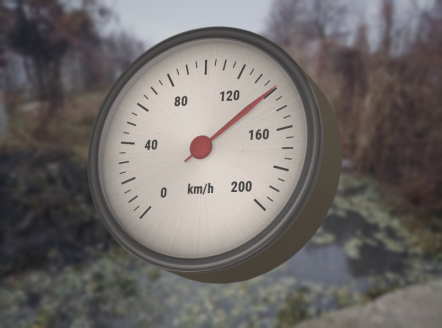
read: 140 km/h
